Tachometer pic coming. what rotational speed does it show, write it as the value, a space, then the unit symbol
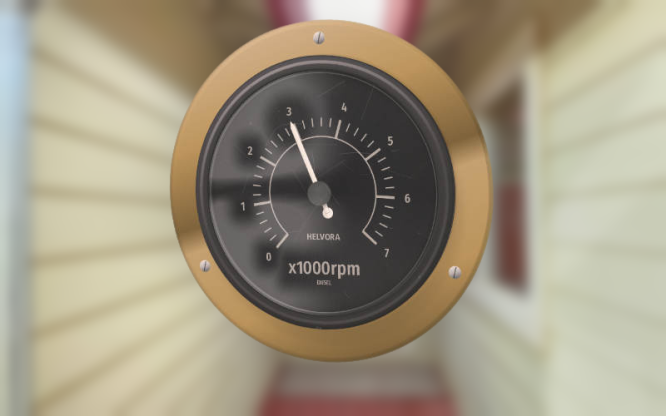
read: 3000 rpm
